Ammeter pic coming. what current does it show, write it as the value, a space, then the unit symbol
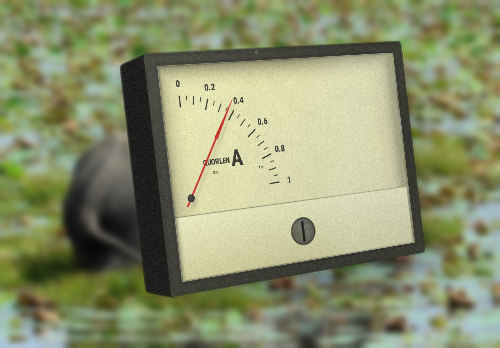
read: 0.35 A
